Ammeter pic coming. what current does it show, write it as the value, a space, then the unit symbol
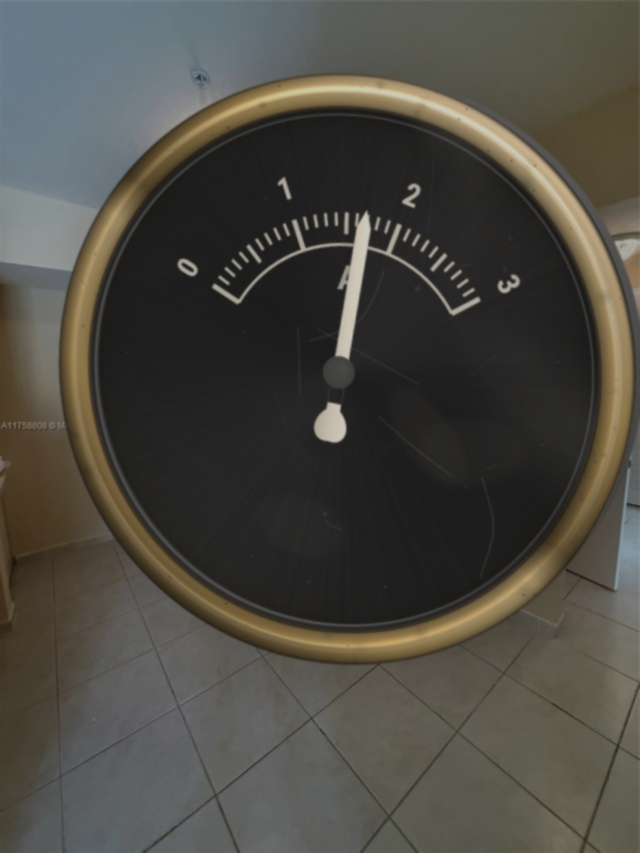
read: 1.7 A
